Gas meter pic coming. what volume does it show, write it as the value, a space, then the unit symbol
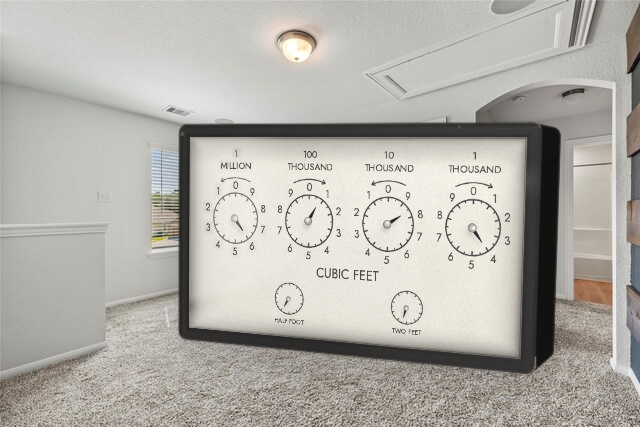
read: 608400 ft³
